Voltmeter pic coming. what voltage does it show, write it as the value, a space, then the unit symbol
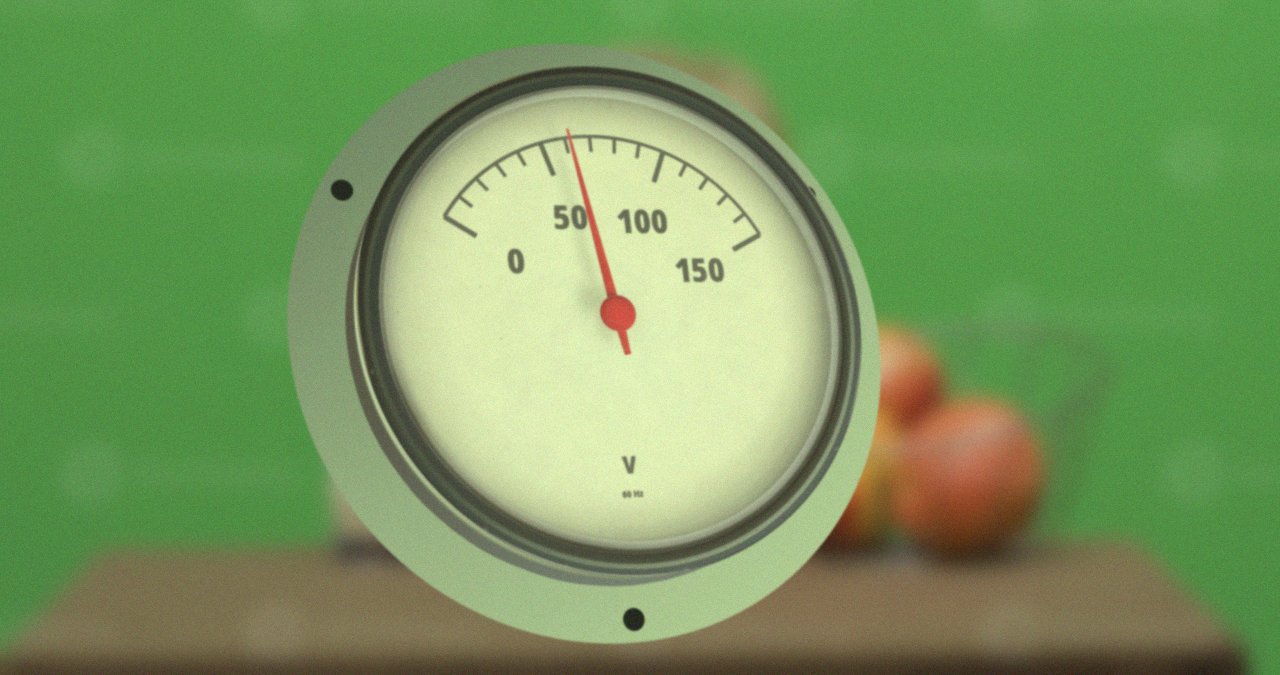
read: 60 V
